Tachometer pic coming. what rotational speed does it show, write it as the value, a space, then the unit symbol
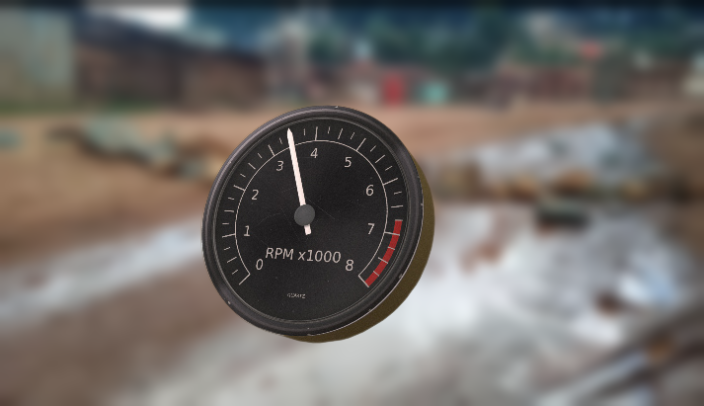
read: 3500 rpm
